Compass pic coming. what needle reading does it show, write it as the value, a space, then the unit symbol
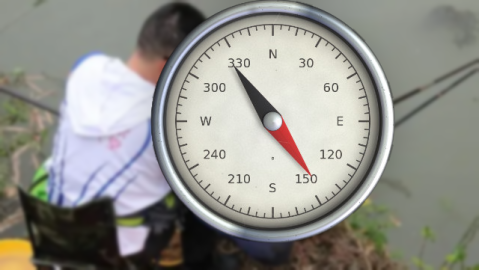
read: 145 °
